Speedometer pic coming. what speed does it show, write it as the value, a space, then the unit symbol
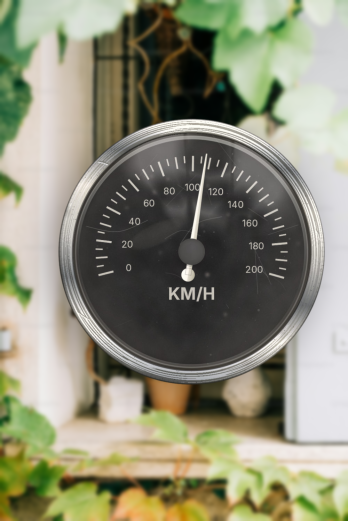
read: 107.5 km/h
